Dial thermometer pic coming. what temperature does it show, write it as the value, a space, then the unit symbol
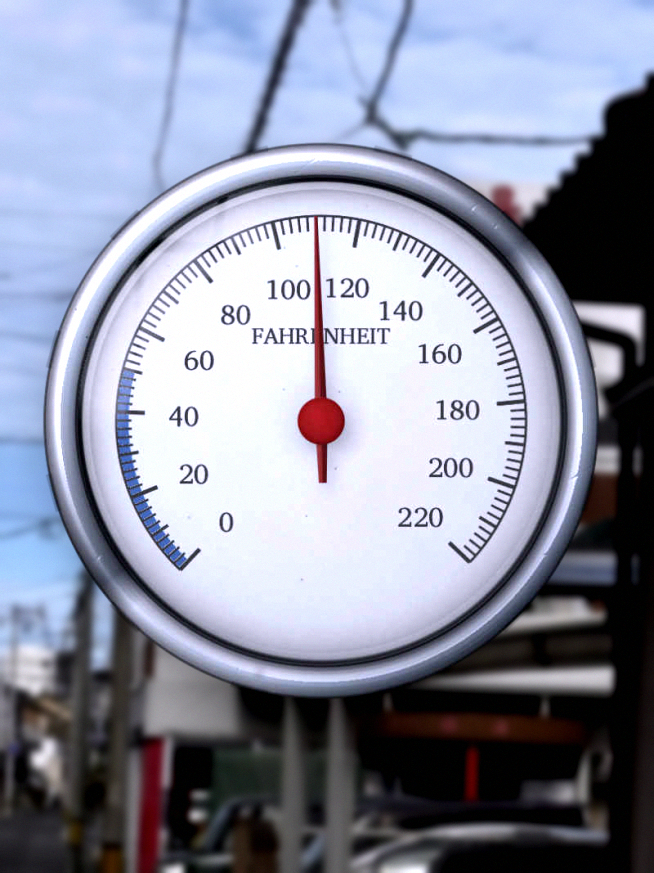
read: 110 °F
